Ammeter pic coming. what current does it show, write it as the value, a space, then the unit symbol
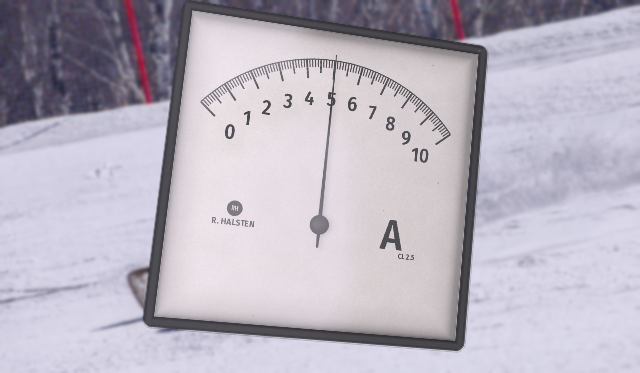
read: 5 A
